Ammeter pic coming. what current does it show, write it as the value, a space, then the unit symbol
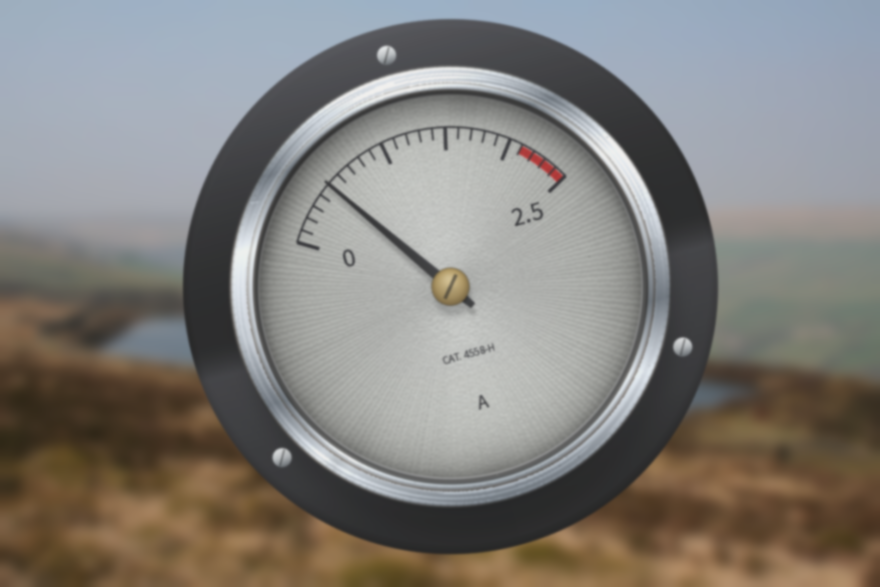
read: 0.5 A
